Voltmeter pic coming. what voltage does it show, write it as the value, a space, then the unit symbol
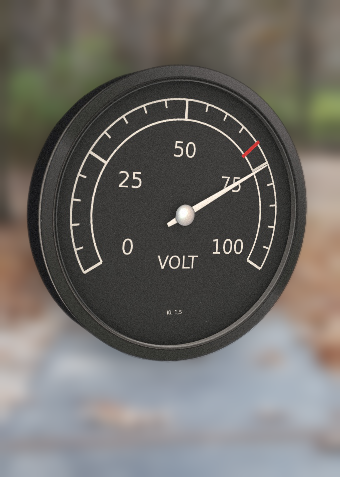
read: 75 V
